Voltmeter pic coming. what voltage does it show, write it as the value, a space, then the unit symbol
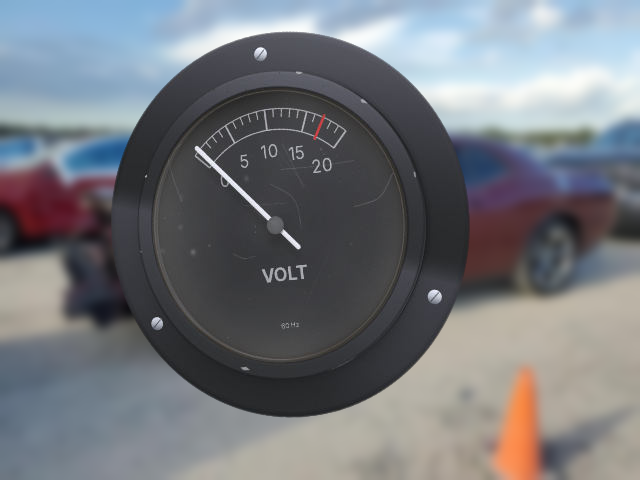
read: 1 V
